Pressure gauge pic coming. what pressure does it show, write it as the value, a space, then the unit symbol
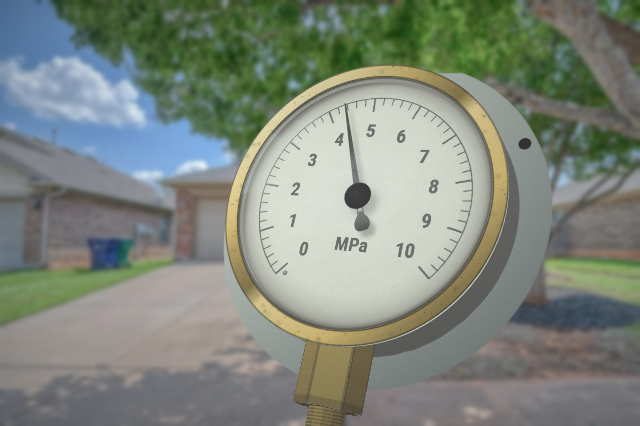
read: 4.4 MPa
